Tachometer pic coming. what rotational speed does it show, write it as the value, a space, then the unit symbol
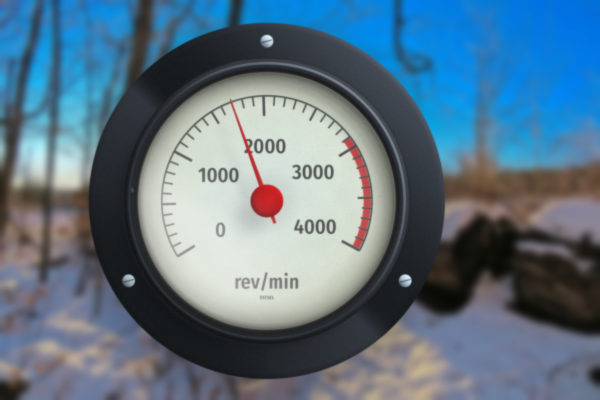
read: 1700 rpm
